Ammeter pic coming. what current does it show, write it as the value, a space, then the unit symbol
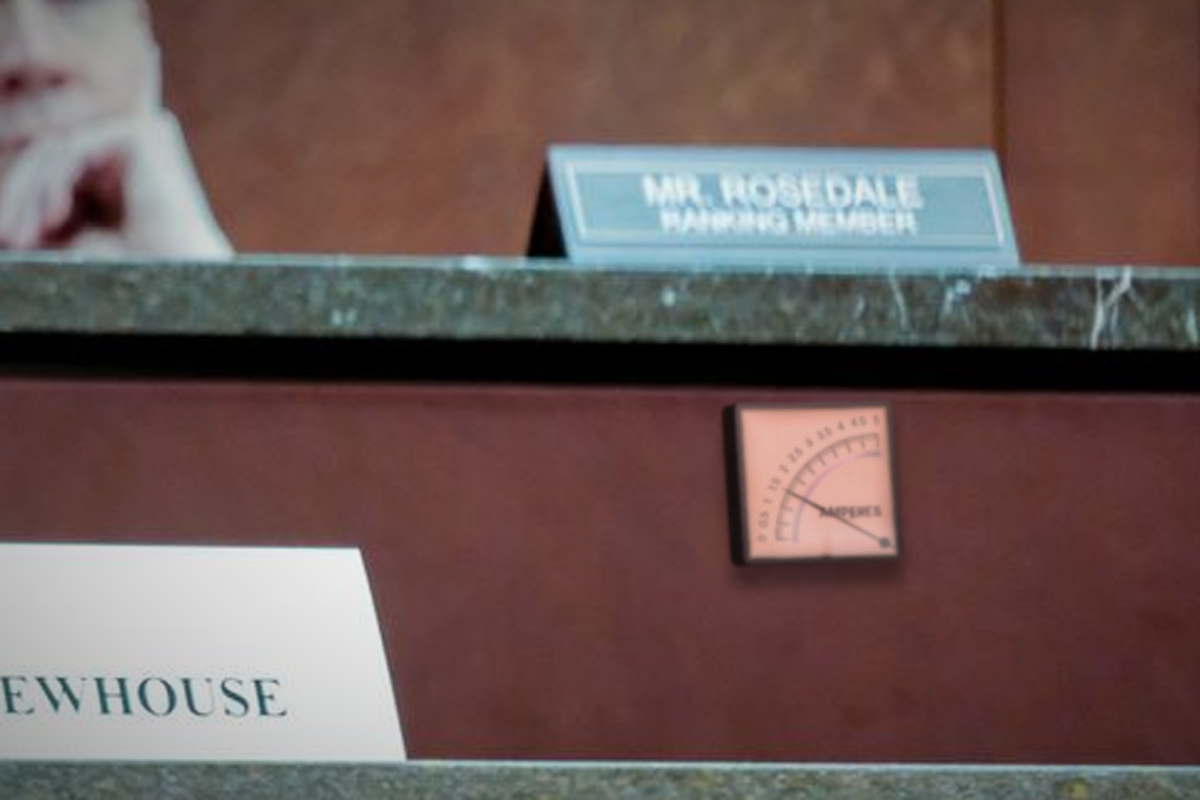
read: 1.5 A
